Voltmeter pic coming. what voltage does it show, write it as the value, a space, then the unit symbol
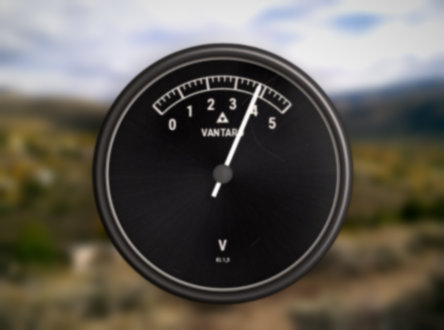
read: 3.8 V
